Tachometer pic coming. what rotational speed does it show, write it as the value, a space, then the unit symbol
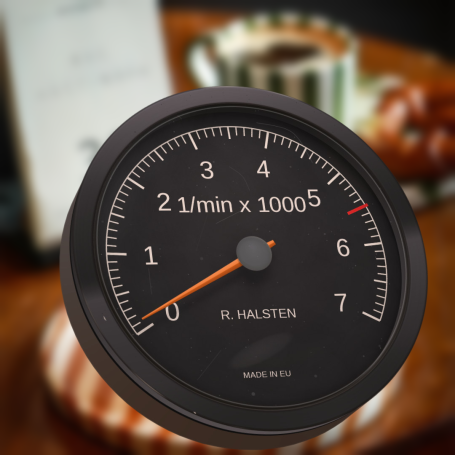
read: 100 rpm
